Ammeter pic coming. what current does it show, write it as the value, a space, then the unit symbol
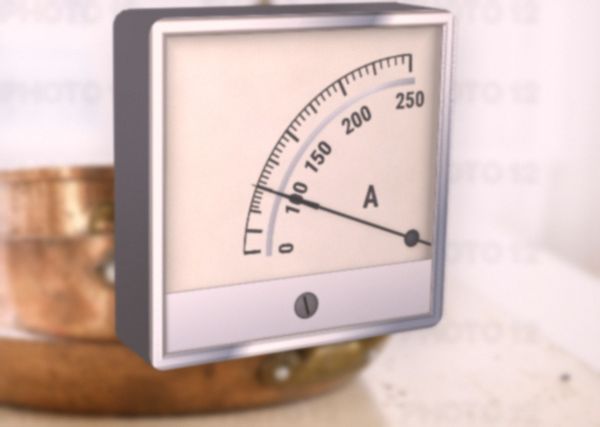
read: 100 A
